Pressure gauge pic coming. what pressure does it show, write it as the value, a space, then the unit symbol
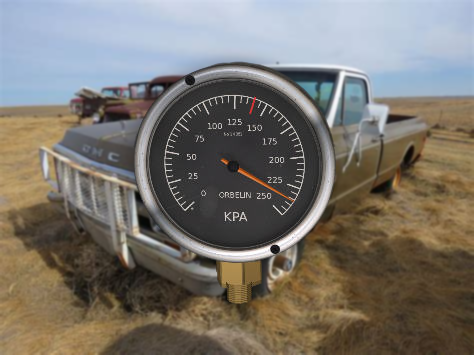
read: 235 kPa
